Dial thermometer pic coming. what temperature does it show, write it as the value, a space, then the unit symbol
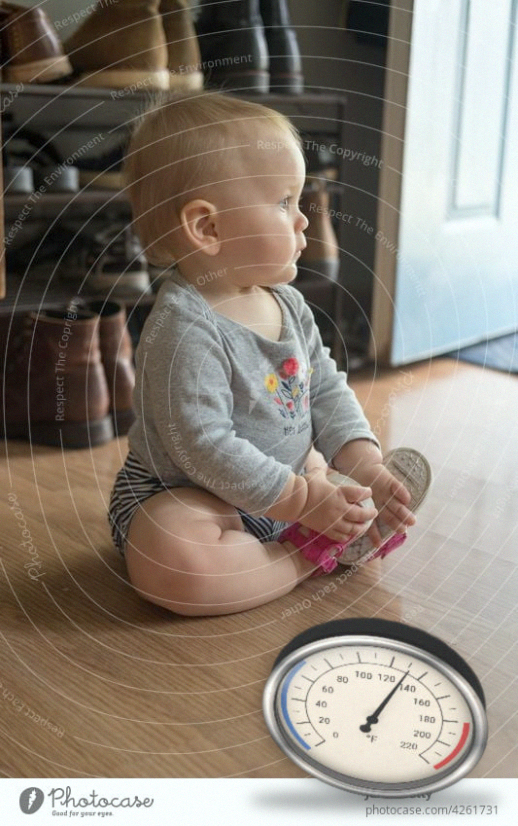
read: 130 °F
